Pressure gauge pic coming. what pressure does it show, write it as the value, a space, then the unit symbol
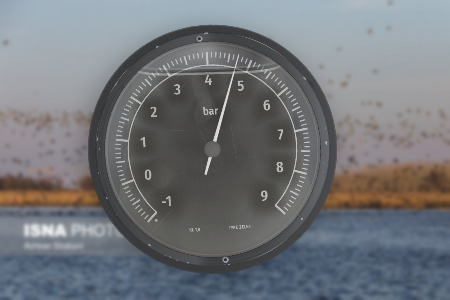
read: 4.7 bar
